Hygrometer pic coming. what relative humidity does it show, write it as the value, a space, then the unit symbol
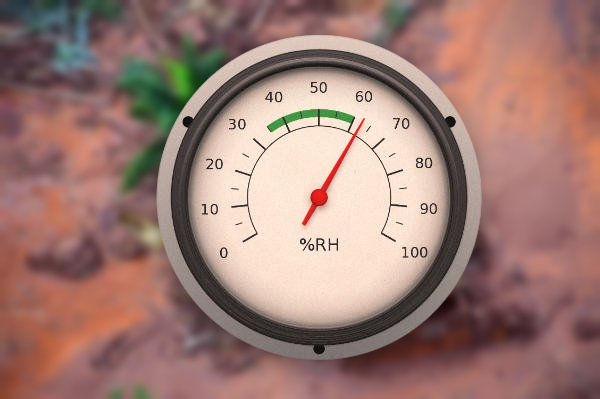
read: 62.5 %
